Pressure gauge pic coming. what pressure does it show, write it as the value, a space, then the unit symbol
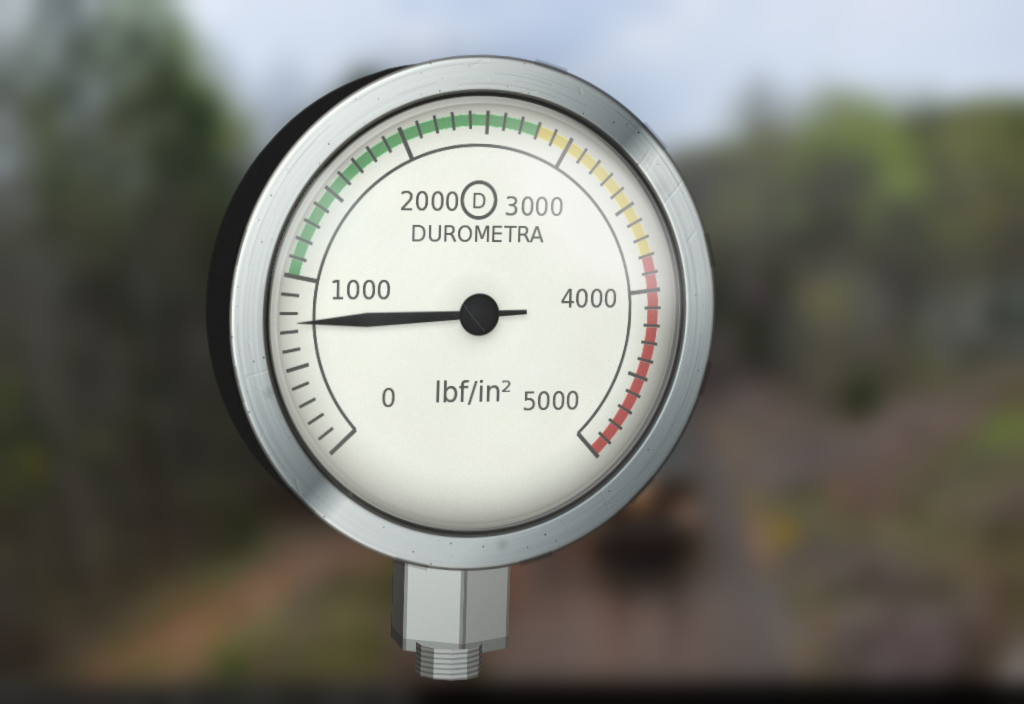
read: 750 psi
